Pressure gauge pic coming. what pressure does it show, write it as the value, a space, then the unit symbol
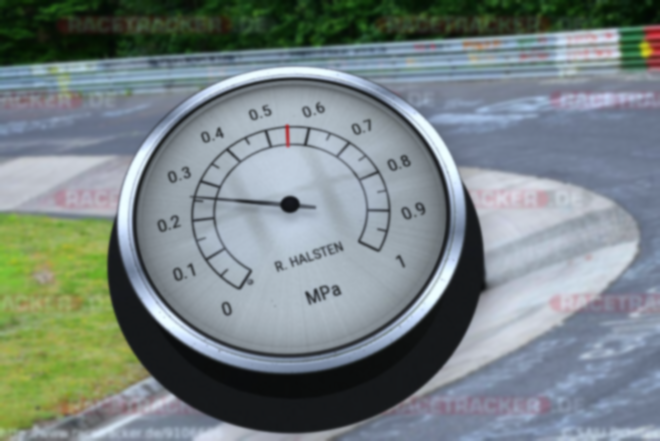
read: 0.25 MPa
